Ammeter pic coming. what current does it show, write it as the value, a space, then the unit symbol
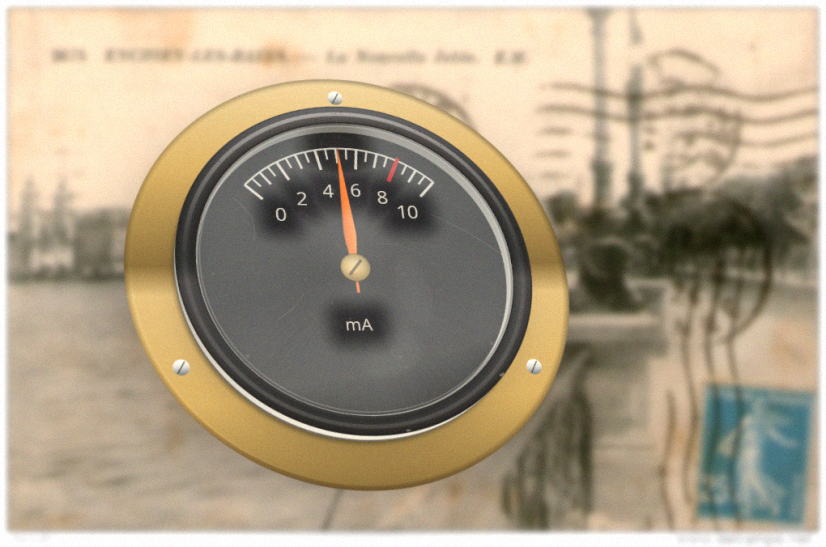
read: 5 mA
